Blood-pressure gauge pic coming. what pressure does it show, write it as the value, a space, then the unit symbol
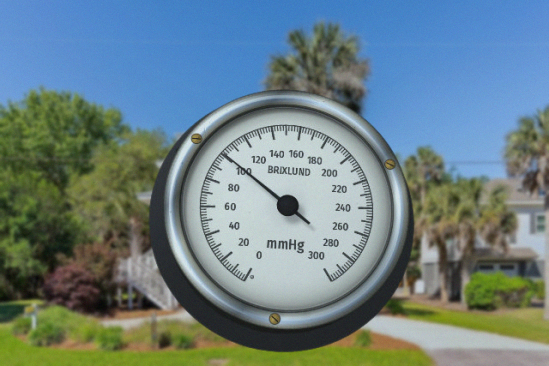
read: 100 mmHg
